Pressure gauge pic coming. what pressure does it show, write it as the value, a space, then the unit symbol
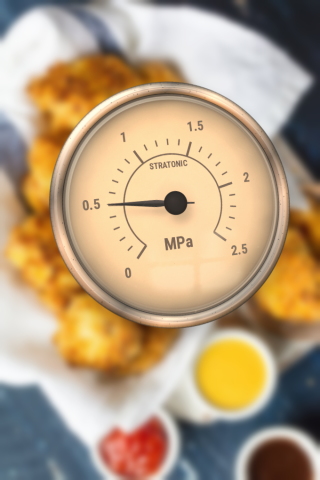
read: 0.5 MPa
